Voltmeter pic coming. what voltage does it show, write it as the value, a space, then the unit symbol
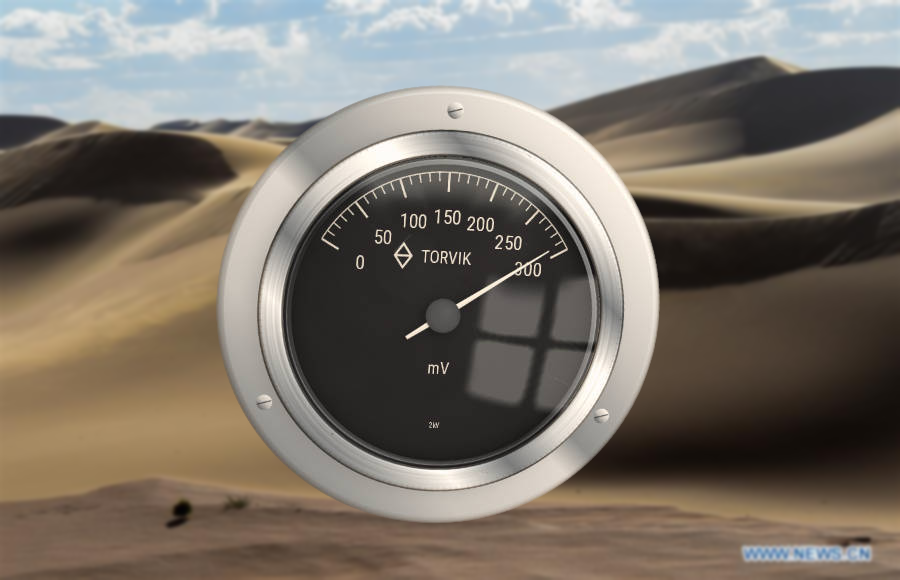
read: 290 mV
